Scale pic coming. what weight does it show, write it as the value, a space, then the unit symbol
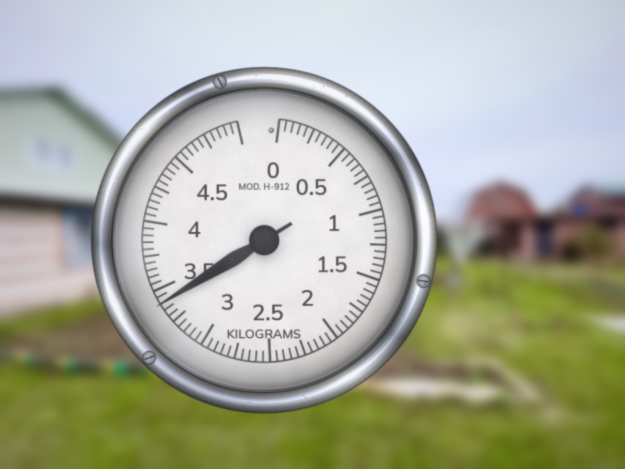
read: 3.4 kg
